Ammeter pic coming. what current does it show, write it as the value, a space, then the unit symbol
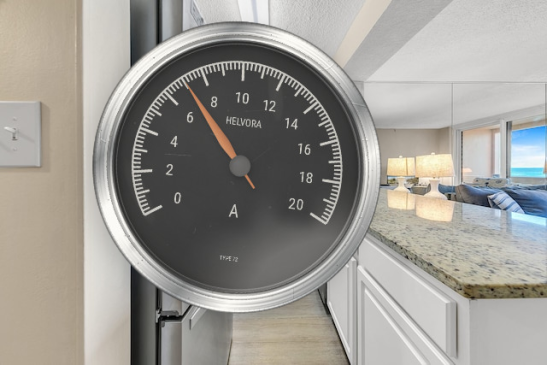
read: 7 A
